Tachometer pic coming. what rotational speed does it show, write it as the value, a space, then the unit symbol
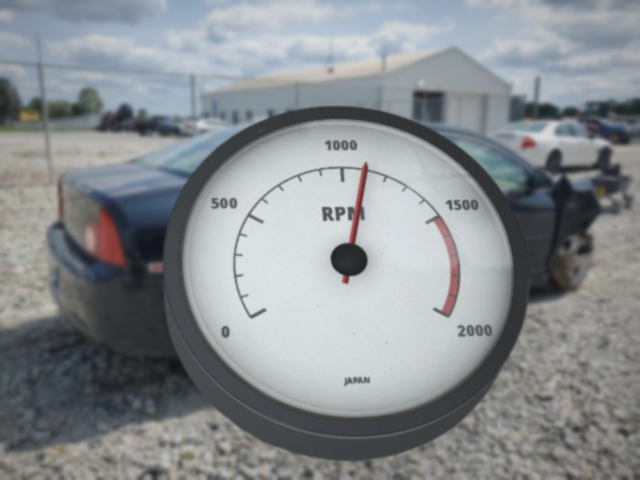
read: 1100 rpm
